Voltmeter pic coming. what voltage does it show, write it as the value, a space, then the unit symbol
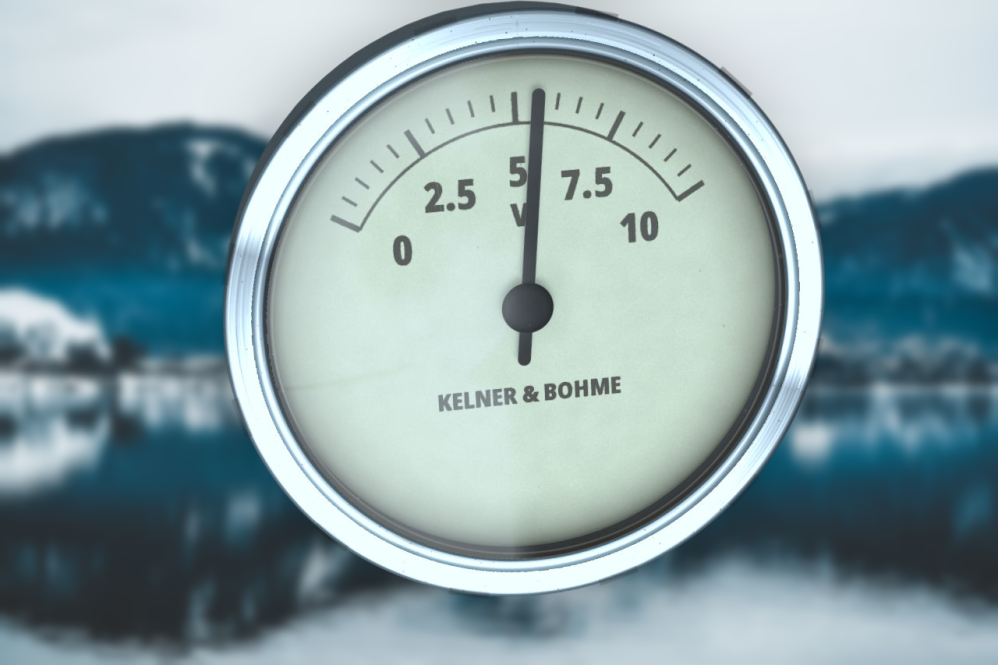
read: 5.5 V
